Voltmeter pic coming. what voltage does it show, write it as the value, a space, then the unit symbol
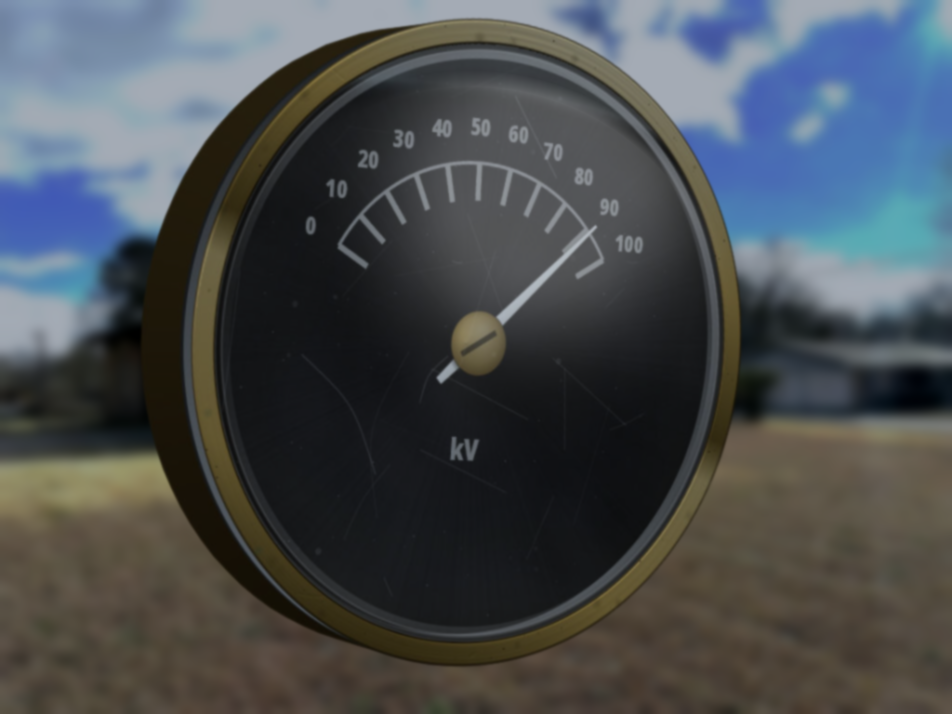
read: 90 kV
